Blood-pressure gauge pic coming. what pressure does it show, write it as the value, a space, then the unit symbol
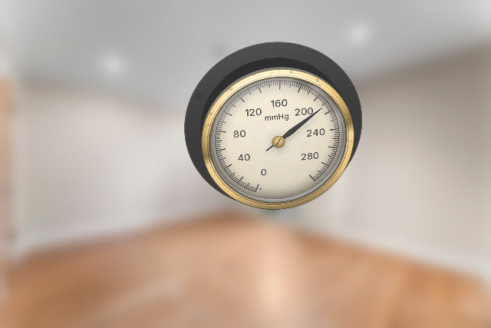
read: 210 mmHg
